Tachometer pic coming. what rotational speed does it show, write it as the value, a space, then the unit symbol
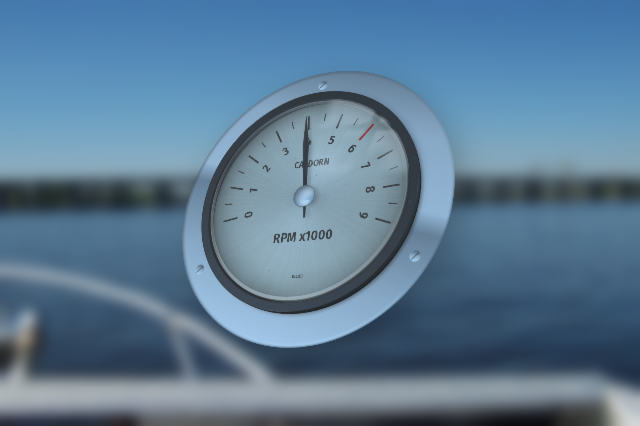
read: 4000 rpm
